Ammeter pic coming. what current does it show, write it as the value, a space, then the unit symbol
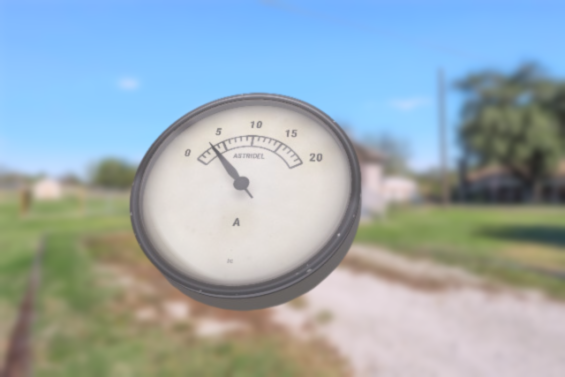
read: 3 A
